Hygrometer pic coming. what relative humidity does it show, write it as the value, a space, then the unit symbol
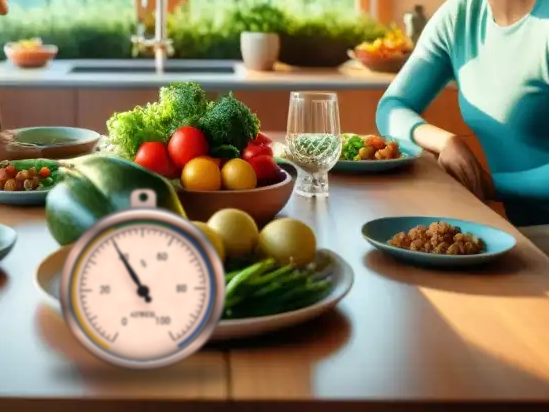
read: 40 %
